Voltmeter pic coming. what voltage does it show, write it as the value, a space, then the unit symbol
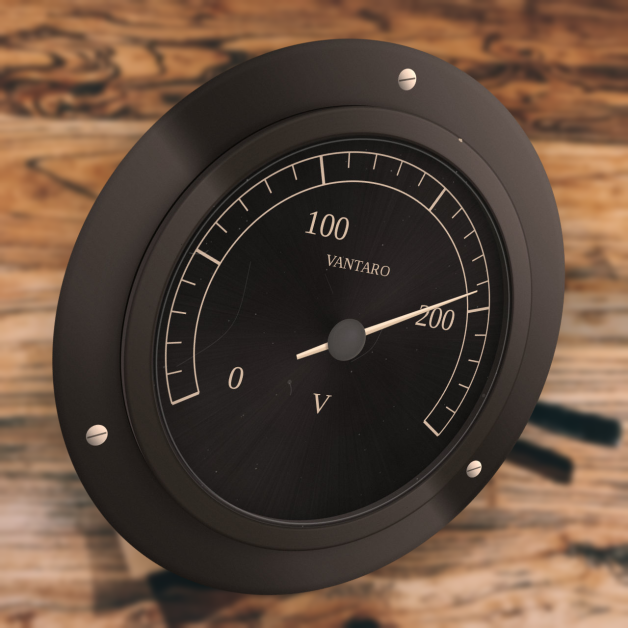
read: 190 V
